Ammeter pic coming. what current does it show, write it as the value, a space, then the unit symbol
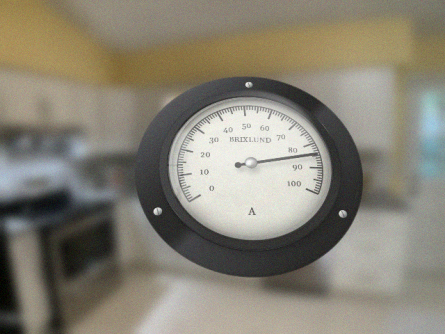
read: 85 A
